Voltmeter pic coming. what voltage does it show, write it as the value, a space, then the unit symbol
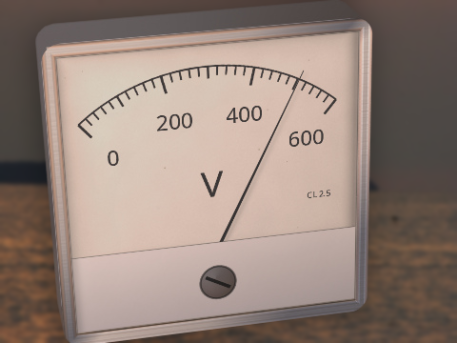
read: 500 V
